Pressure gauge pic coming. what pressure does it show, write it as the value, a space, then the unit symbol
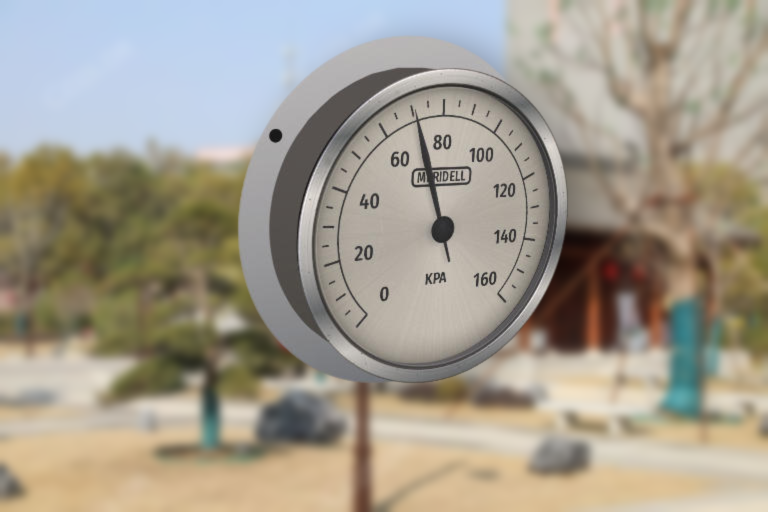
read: 70 kPa
